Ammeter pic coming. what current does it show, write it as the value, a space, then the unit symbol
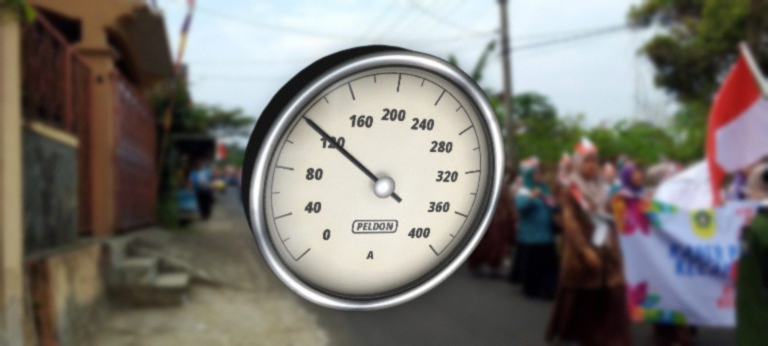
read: 120 A
